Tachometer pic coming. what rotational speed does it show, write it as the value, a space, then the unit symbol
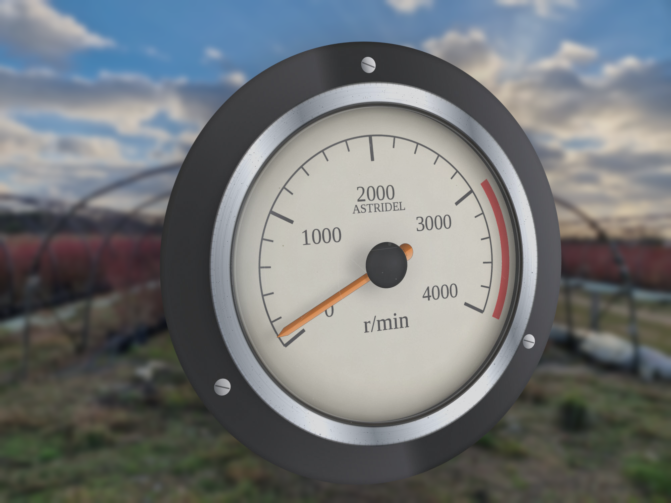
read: 100 rpm
